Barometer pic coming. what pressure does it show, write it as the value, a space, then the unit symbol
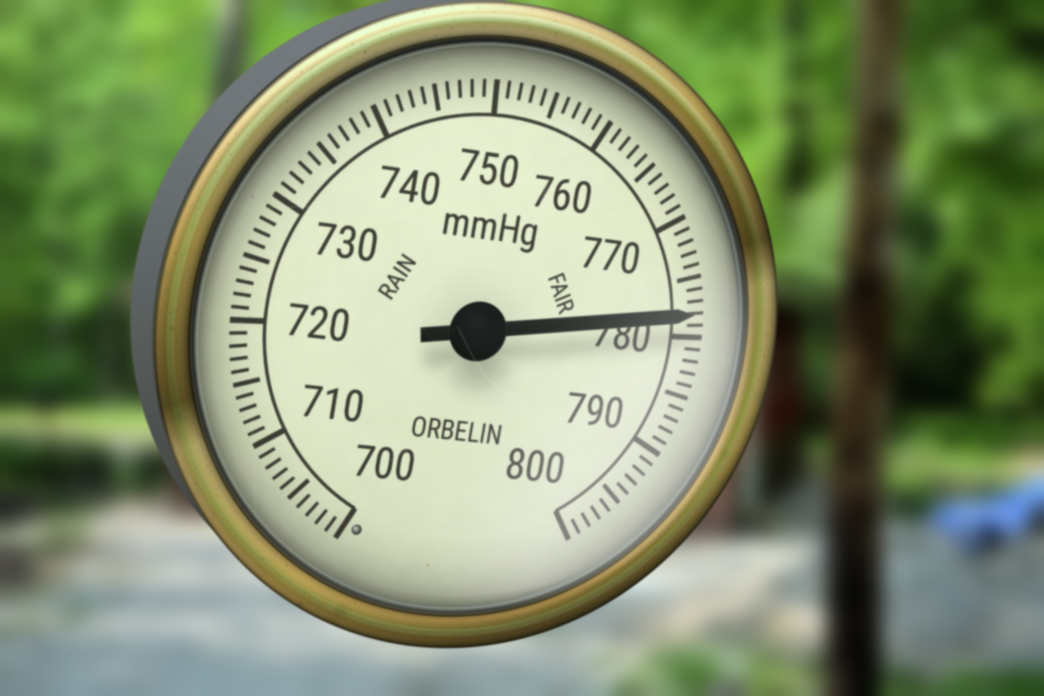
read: 778 mmHg
